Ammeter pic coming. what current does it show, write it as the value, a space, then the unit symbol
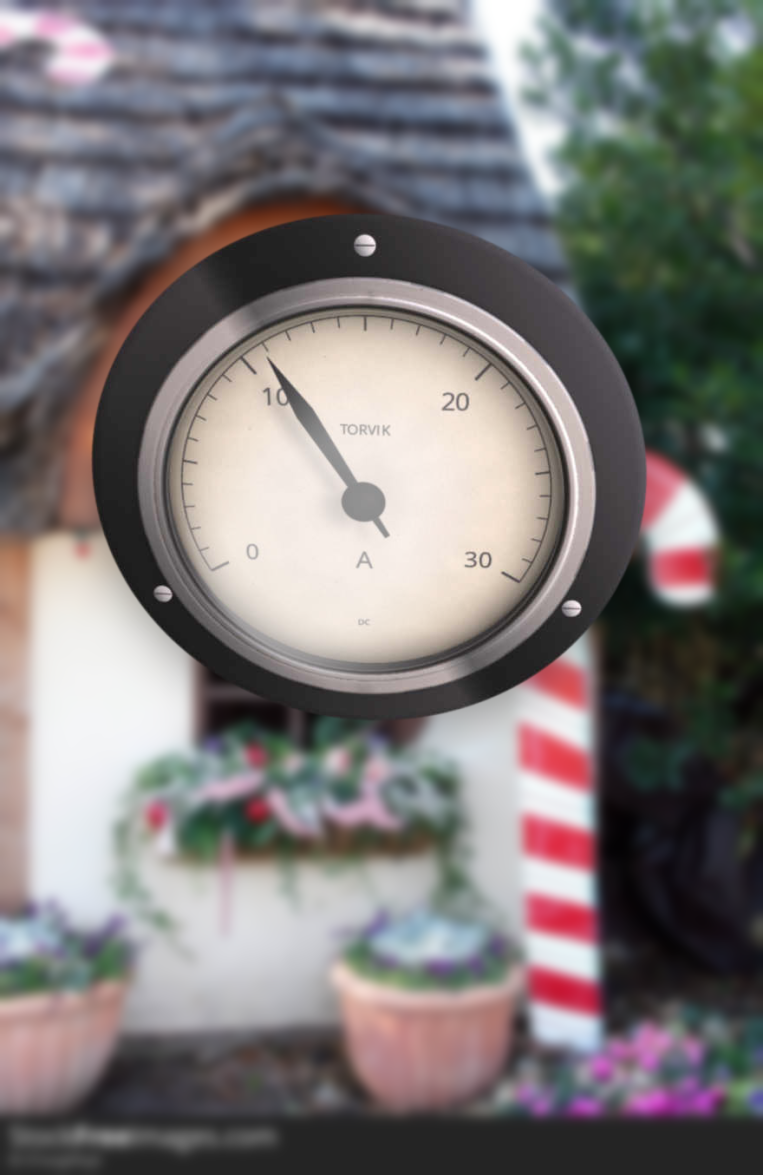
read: 11 A
